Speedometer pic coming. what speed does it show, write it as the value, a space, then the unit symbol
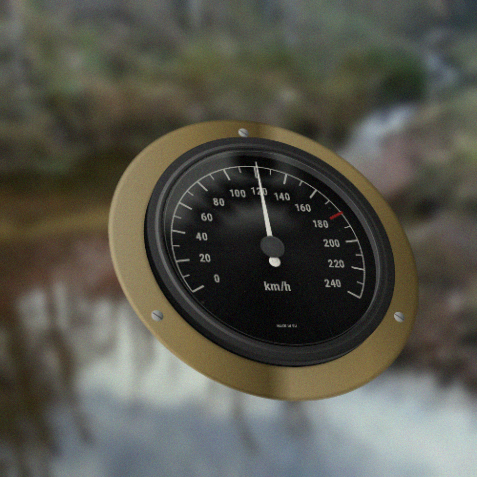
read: 120 km/h
